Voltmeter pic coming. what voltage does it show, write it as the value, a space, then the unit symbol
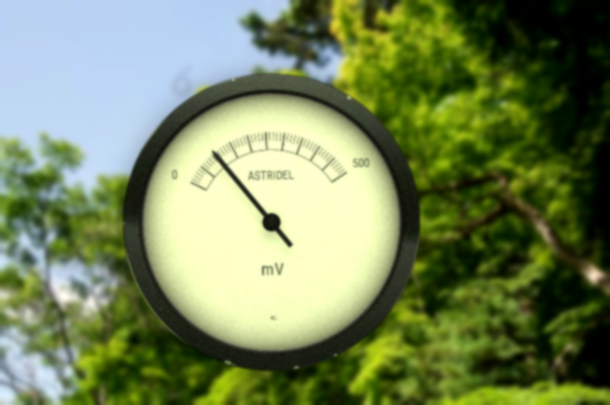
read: 100 mV
